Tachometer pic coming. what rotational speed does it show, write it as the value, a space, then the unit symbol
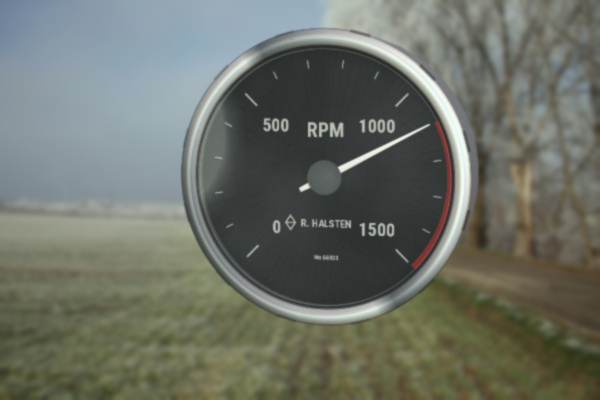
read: 1100 rpm
